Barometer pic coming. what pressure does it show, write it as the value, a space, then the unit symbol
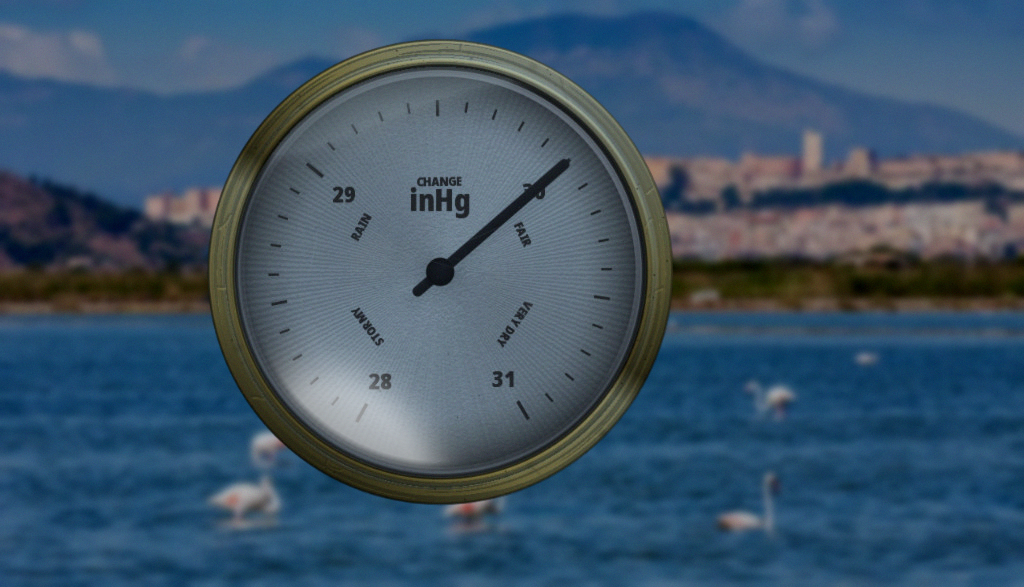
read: 30 inHg
